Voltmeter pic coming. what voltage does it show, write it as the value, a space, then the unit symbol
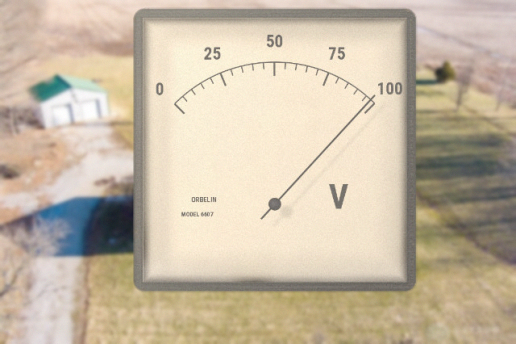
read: 97.5 V
